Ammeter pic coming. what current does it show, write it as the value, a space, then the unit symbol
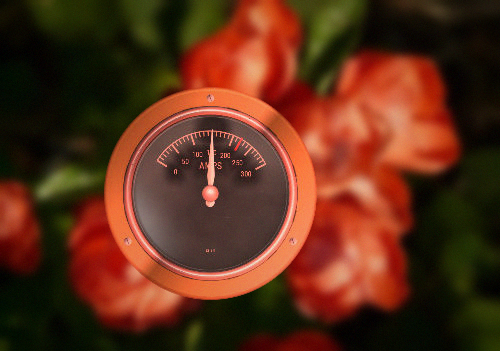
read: 150 A
